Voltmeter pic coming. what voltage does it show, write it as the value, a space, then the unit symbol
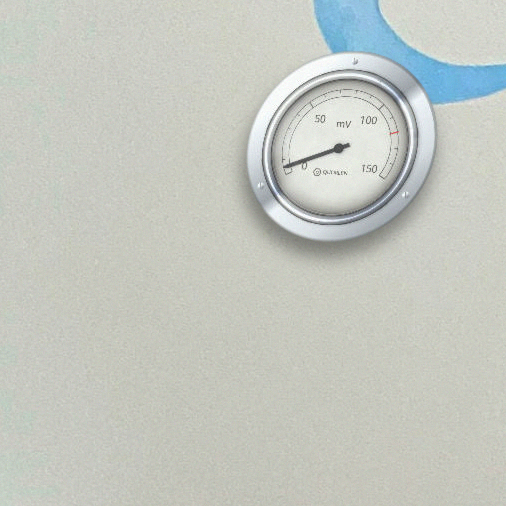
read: 5 mV
